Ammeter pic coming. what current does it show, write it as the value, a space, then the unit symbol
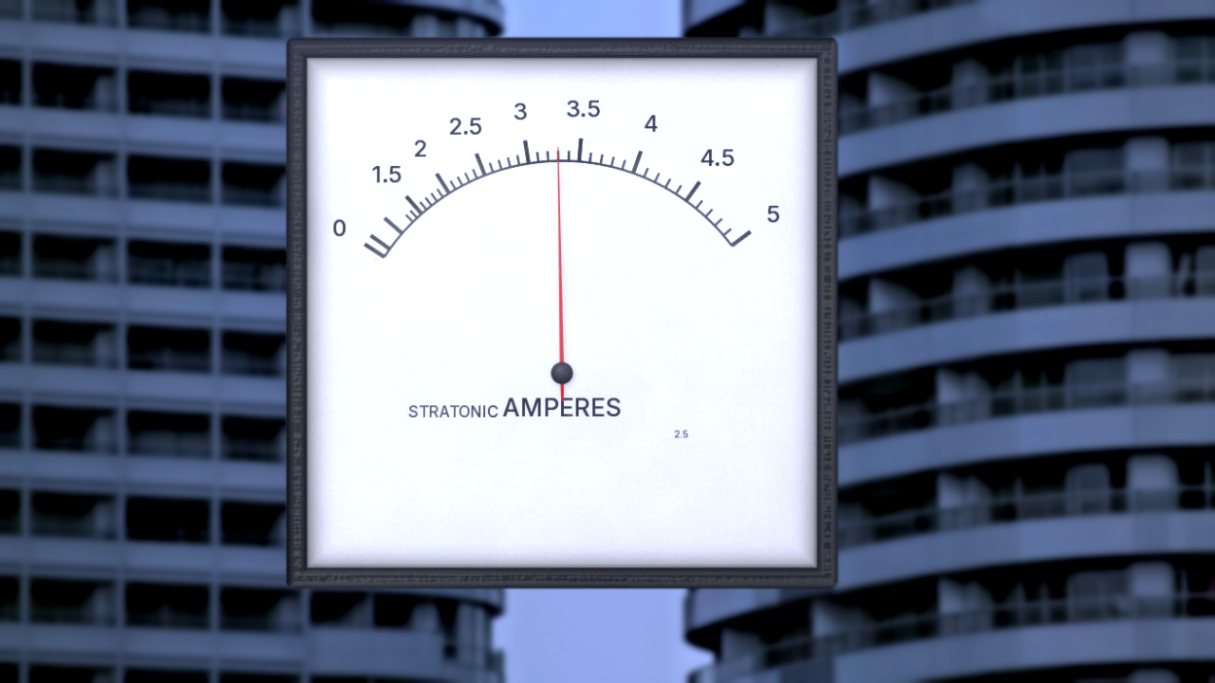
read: 3.3 A
